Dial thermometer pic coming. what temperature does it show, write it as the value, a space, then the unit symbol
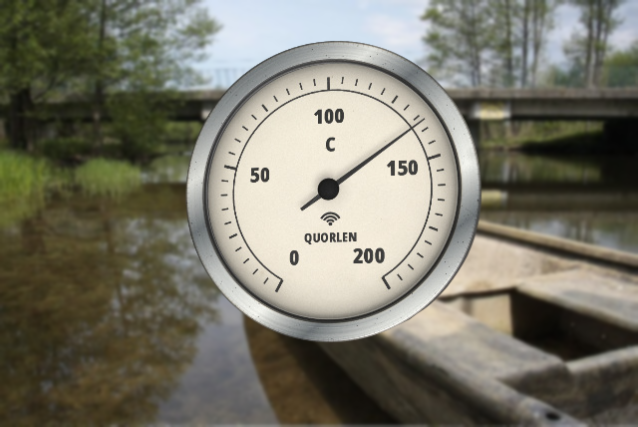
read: 137.5 °C
